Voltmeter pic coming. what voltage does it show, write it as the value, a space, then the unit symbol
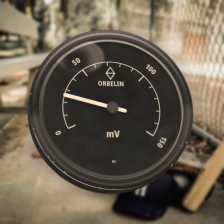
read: 25 mV
